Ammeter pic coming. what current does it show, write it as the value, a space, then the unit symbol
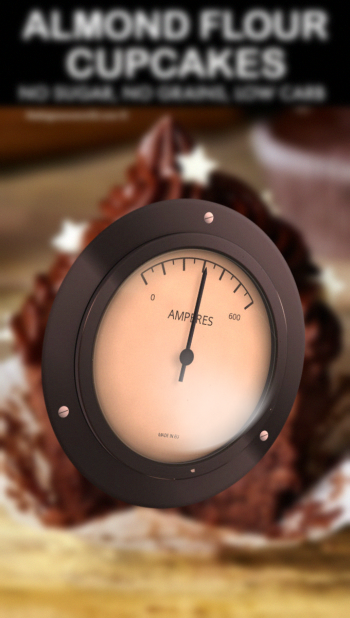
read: 300 A
